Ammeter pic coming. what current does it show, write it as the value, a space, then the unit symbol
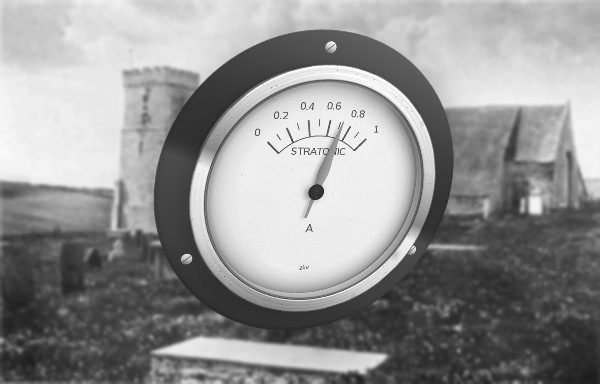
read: 0.7 A
